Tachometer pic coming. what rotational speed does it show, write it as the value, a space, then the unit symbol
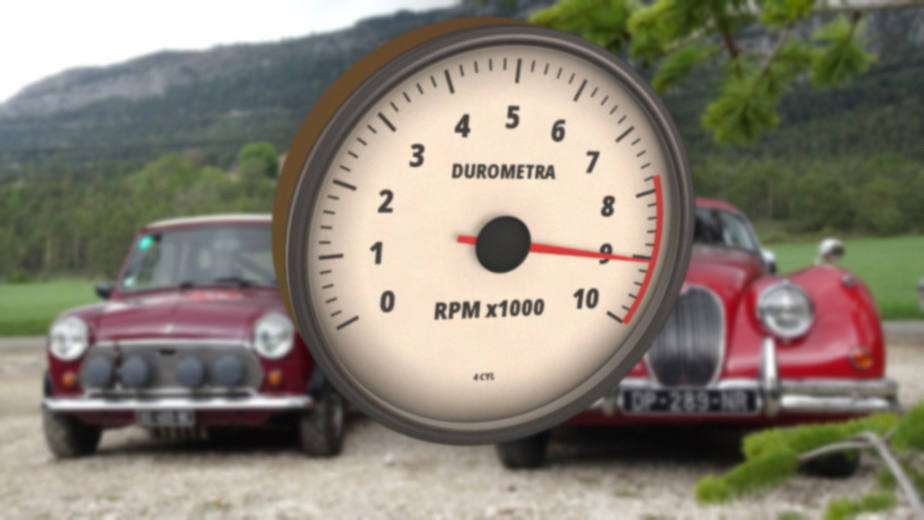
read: 9000 rpm
